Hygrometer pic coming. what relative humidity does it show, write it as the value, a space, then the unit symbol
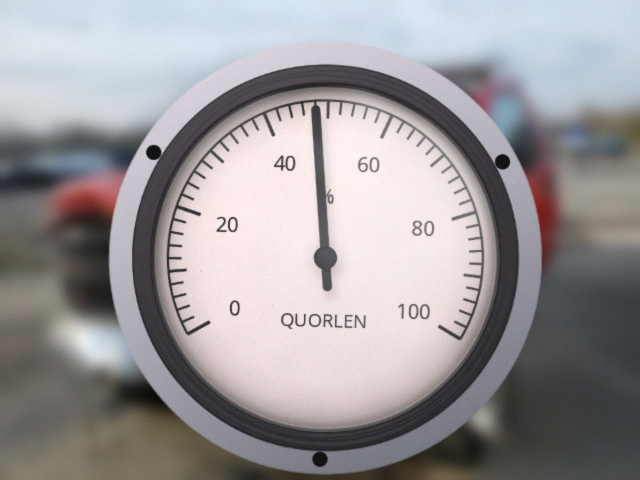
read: 48 %
